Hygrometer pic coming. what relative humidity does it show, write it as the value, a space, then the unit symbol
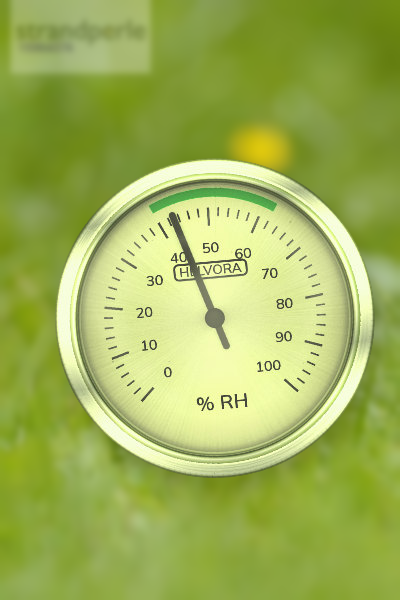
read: 43 %
